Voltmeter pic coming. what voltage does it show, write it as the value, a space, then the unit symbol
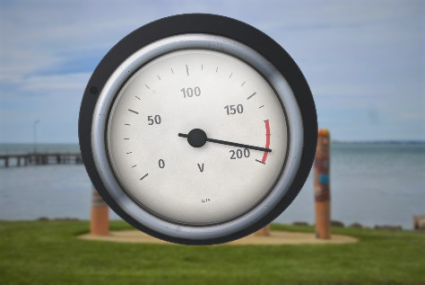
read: 190 V
